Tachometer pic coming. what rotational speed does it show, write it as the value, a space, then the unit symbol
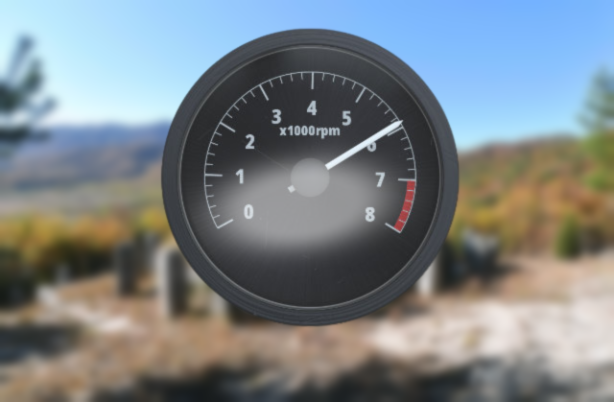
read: 5900 rpm
